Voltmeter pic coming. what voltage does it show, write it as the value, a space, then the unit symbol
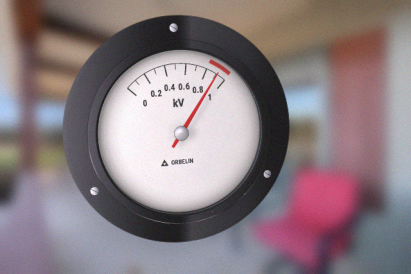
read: 0.9 kV
